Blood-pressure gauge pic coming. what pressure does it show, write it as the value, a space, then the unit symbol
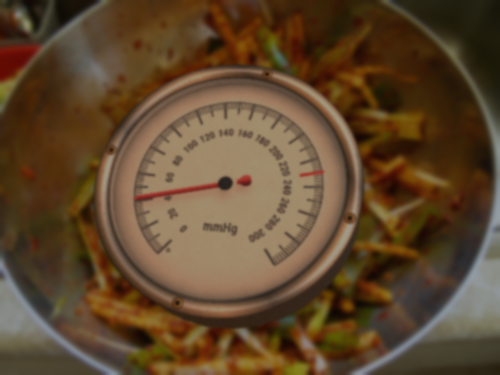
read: 40 mmHg
